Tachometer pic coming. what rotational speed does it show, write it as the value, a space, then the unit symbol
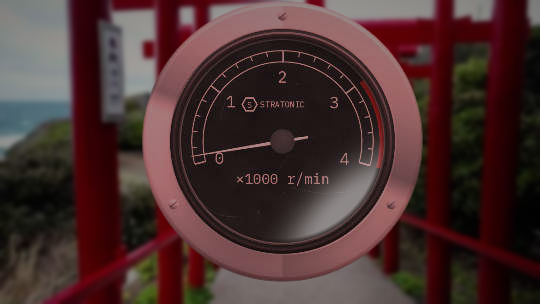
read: 100 rpm
